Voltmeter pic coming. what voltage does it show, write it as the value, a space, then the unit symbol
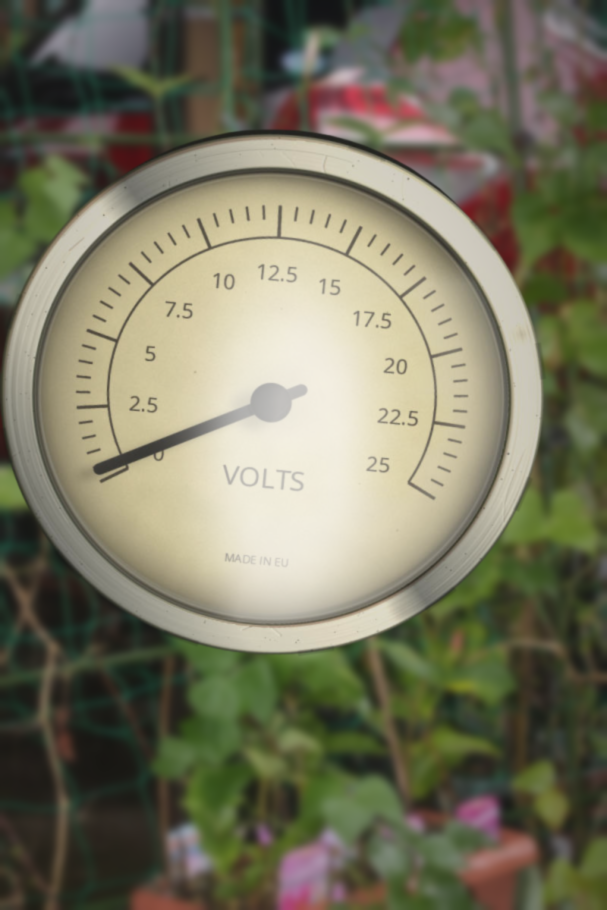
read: 0.5 V
